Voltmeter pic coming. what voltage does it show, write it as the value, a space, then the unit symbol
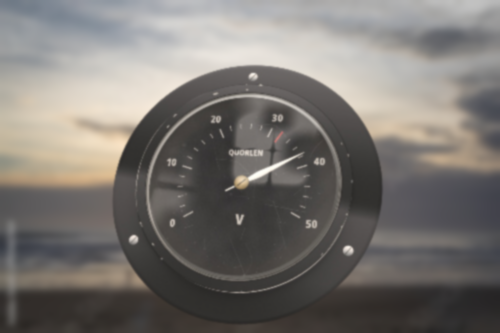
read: 38 V
